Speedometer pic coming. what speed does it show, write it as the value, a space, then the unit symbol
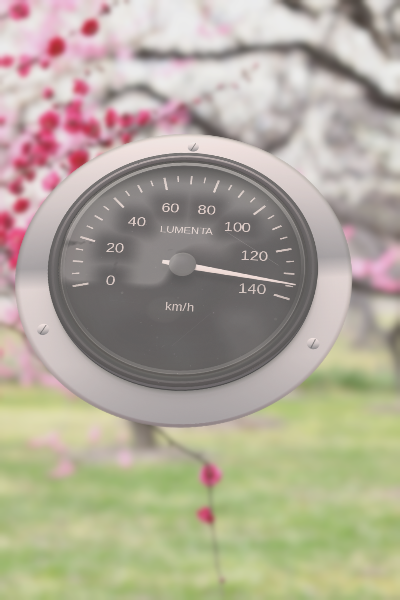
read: 135 km/h
